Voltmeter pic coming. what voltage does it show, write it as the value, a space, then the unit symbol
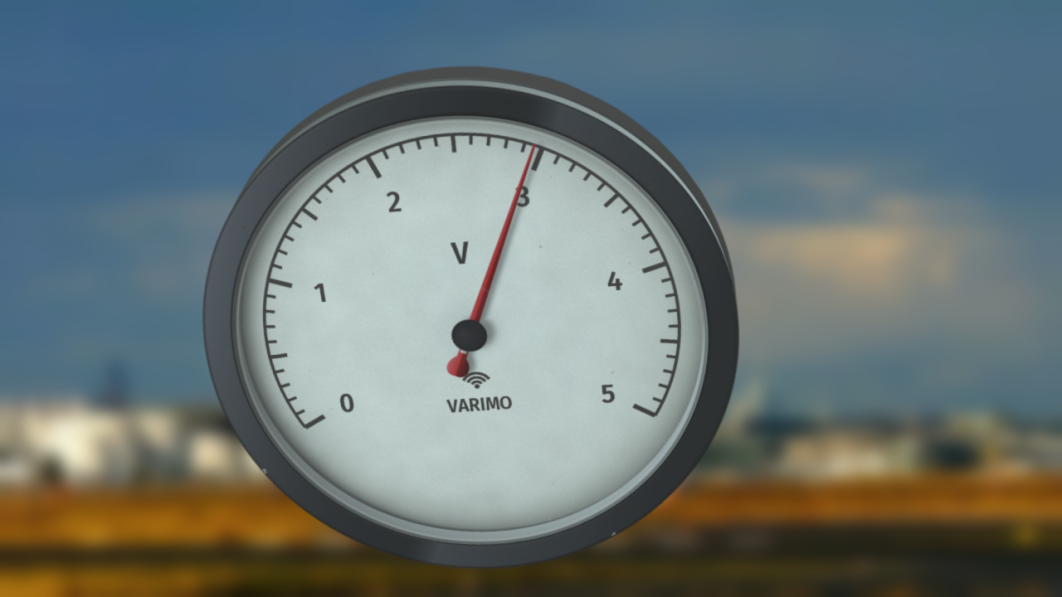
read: 2.95 V
